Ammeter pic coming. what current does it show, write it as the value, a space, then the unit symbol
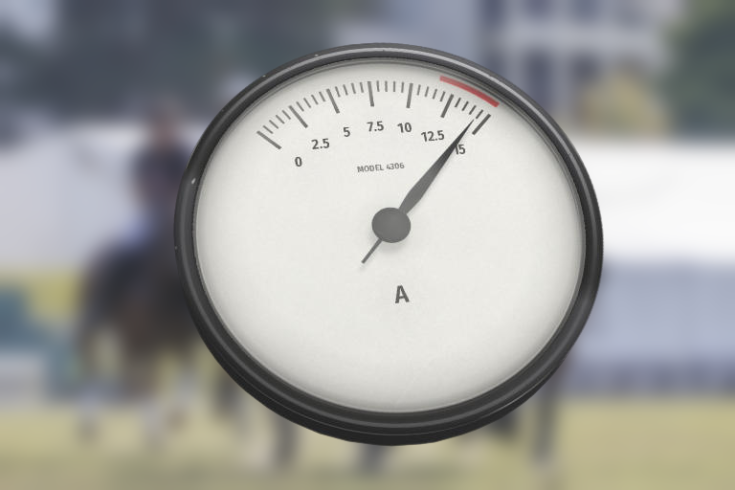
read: 14.5 A
